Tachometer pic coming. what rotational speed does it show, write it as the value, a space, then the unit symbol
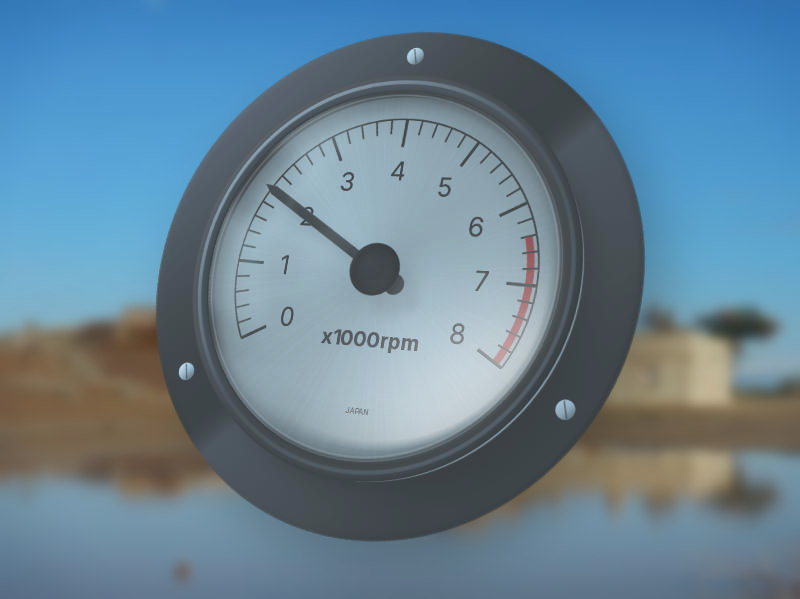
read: 2000 rpm
